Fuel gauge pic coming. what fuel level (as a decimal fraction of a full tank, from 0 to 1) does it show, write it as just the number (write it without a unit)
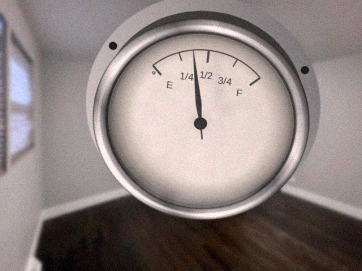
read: 0.375
